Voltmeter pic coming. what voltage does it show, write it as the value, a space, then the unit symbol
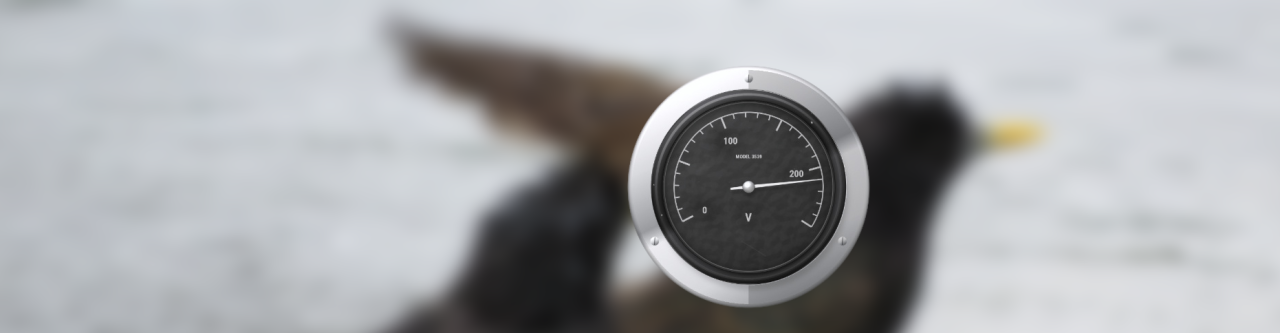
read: 210 V
